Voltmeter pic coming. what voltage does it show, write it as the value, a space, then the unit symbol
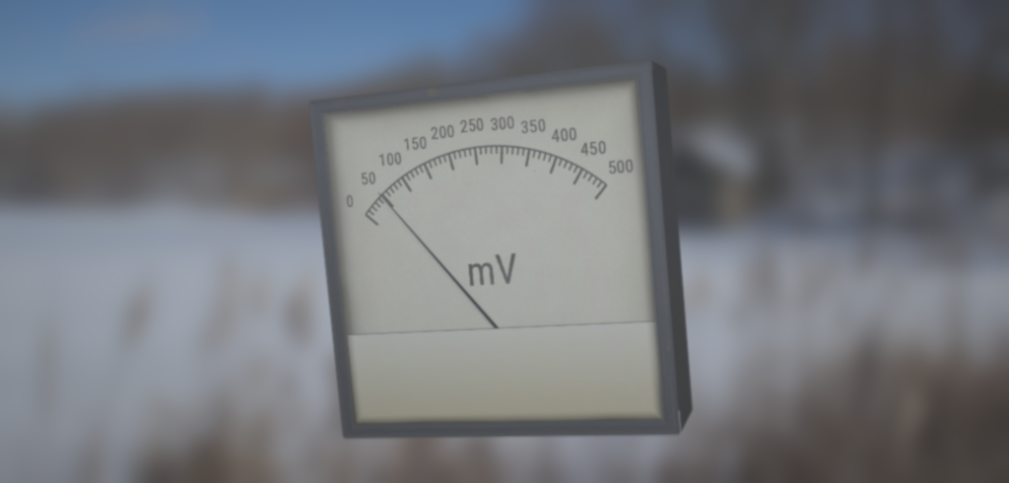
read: 50 mV
